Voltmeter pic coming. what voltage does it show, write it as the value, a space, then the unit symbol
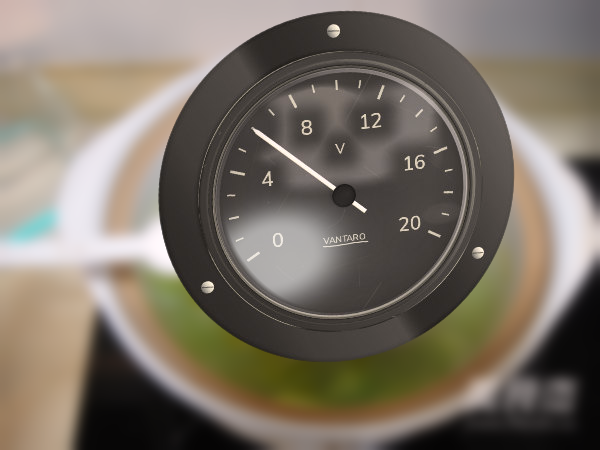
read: 6 V
